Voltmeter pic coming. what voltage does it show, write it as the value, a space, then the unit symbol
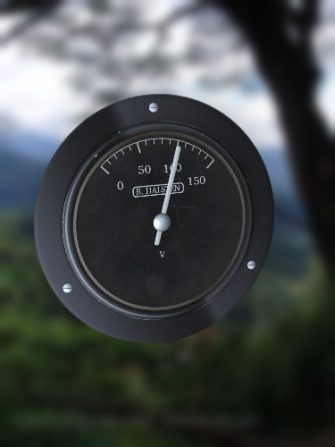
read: 100 V
